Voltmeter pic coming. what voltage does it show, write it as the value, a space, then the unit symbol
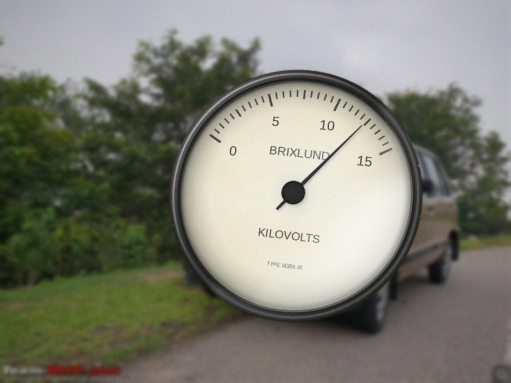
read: 12.5 kV
